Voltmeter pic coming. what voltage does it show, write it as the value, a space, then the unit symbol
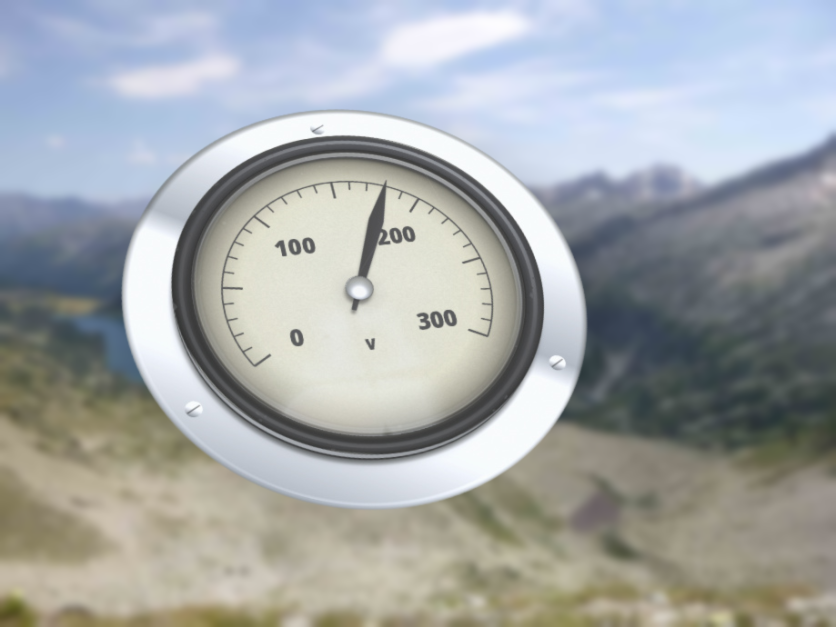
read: 180 V
